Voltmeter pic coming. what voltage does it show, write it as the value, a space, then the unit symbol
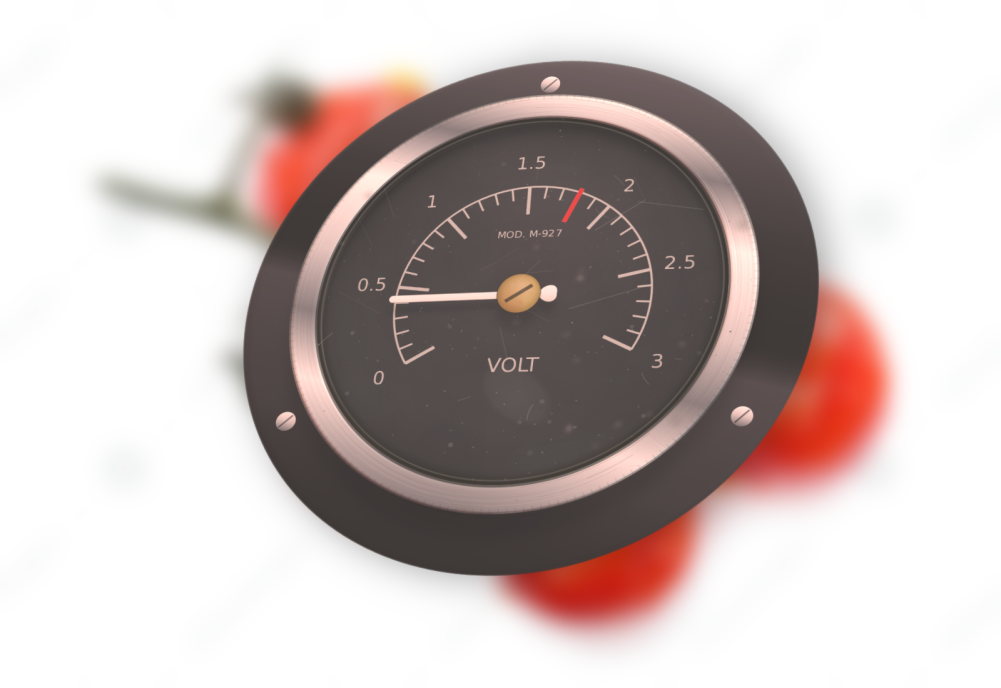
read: 0.4 V
